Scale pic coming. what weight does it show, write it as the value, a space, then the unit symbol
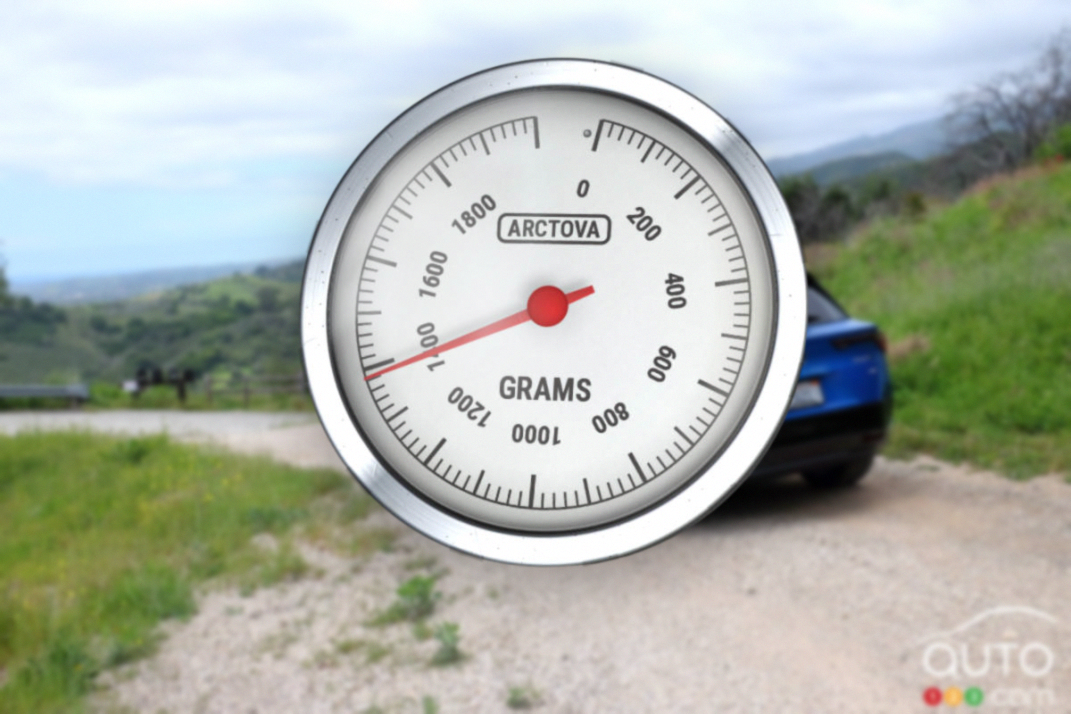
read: 1380 g
